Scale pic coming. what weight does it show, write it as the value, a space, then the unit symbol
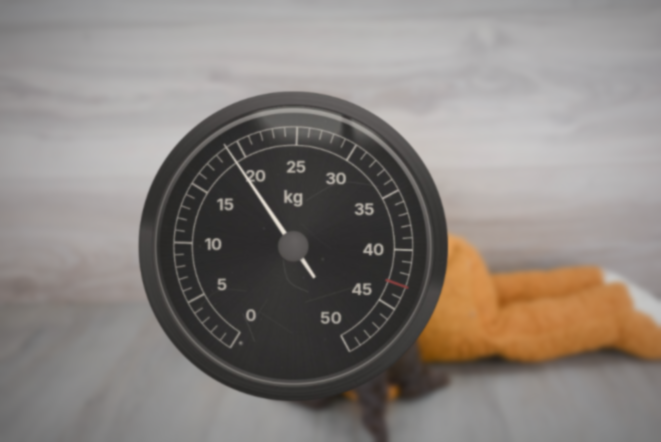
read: 19 kg
